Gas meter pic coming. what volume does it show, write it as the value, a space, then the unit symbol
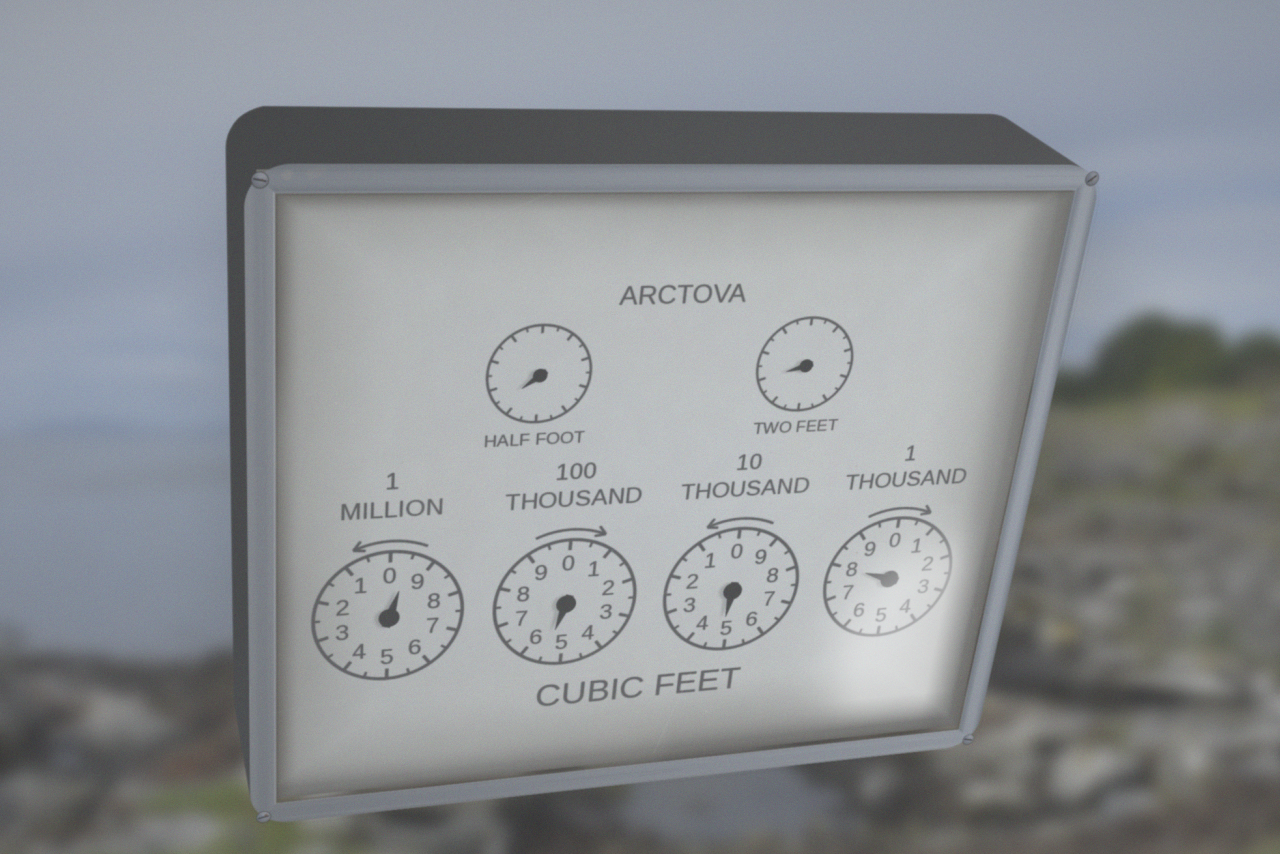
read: 954800 ft³
